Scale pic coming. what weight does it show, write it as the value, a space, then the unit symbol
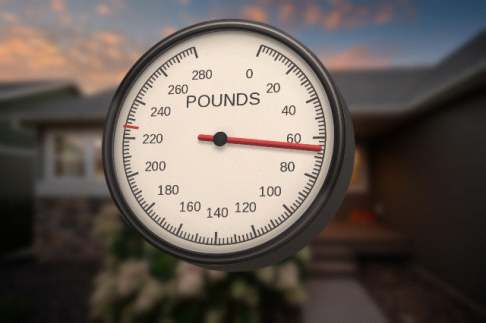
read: 66 lb
